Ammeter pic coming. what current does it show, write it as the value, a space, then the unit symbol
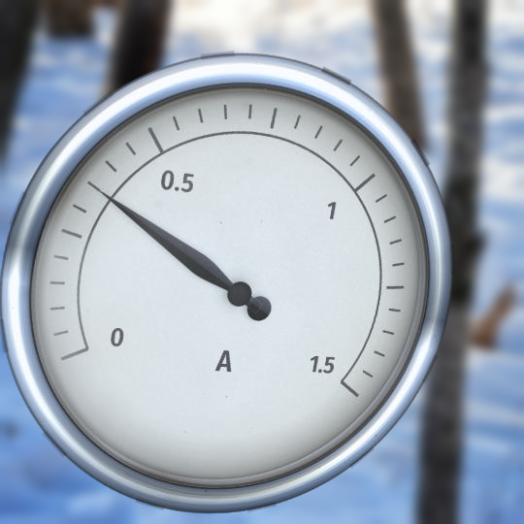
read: 0.35 A
